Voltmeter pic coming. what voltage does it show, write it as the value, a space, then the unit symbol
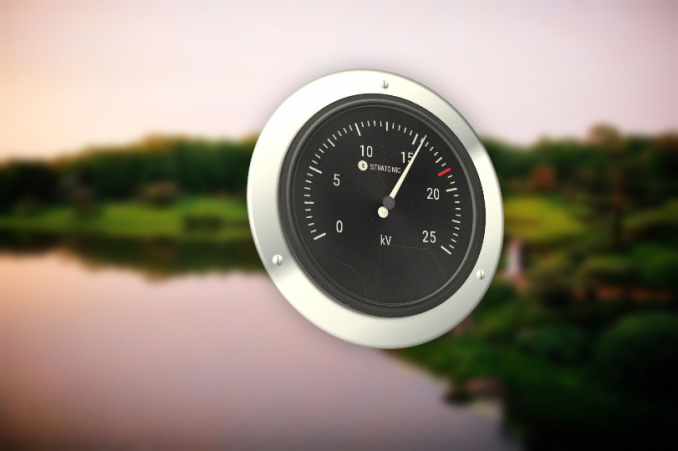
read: 15.5 kV
